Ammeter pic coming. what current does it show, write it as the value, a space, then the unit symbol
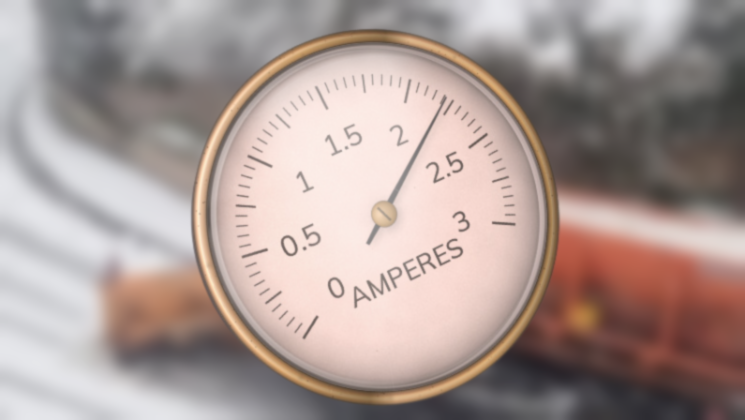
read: 2.2 A
